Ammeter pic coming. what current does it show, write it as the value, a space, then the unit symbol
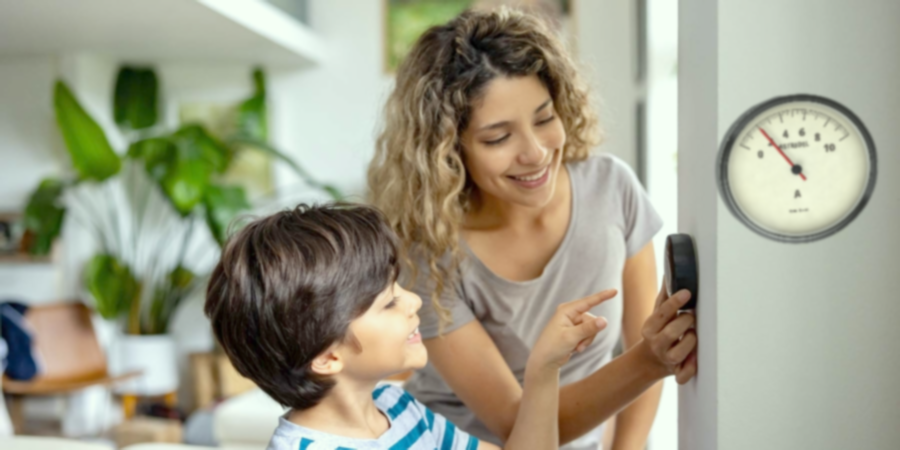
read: 2 A
